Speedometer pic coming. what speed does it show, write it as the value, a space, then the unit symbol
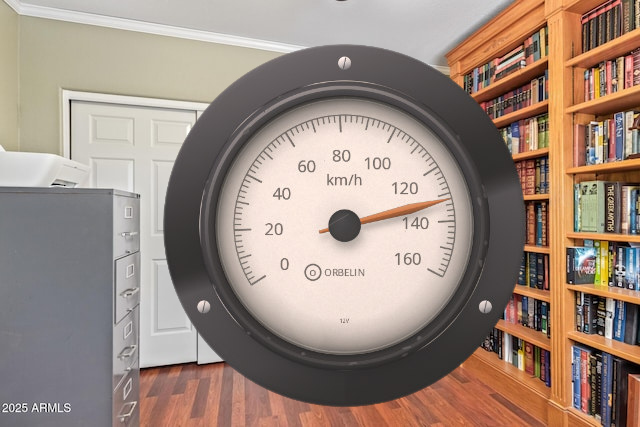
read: 132 km/h
